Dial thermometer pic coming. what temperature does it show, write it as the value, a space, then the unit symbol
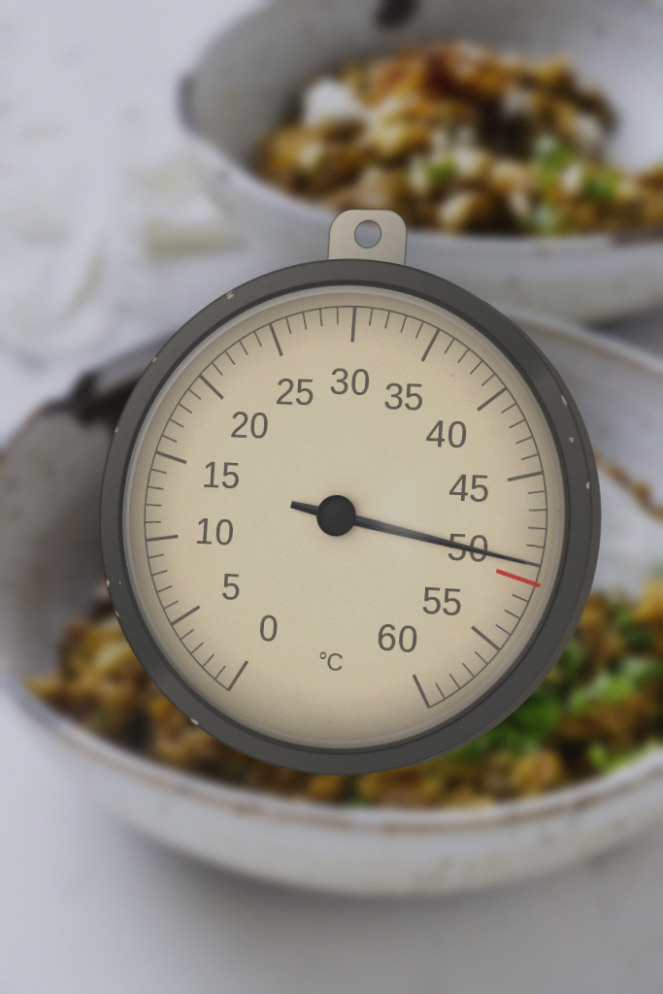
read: 50 °C
